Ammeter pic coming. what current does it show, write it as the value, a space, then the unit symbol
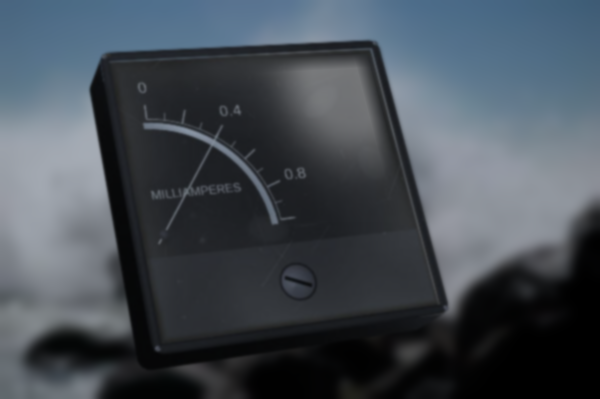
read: 0.4 mA
